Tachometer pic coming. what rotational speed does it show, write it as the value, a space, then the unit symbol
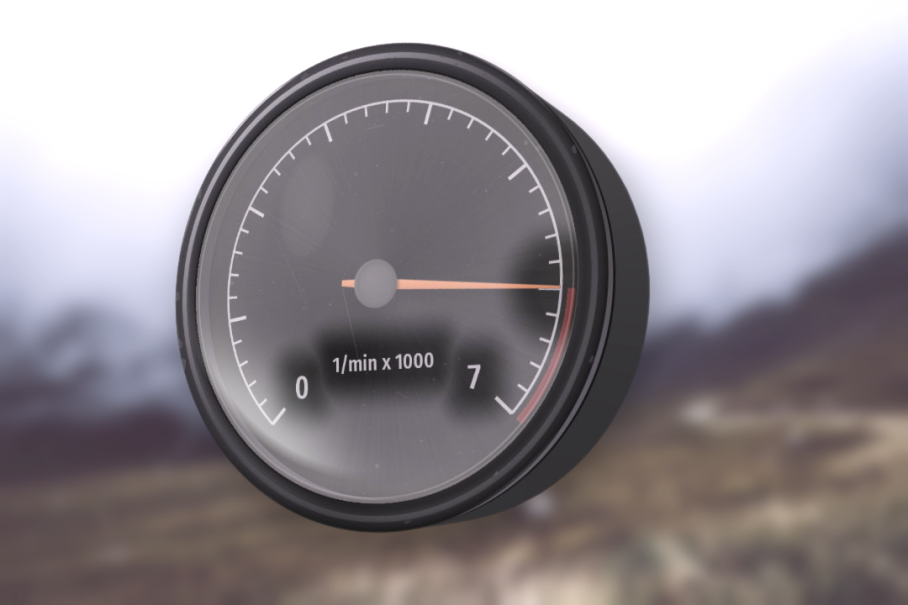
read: 6000 rpm
